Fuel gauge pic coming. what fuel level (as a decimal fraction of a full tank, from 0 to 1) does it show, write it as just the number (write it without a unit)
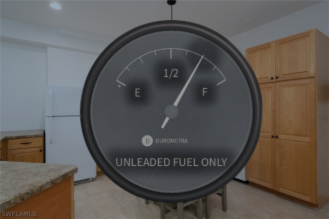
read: 0.75
